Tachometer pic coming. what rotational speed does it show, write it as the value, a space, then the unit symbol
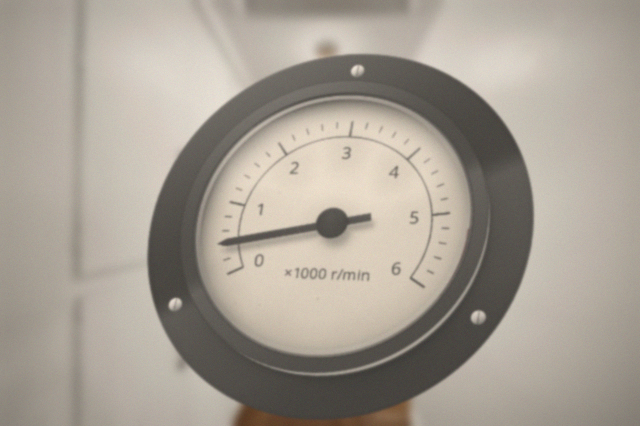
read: 400 rpm
